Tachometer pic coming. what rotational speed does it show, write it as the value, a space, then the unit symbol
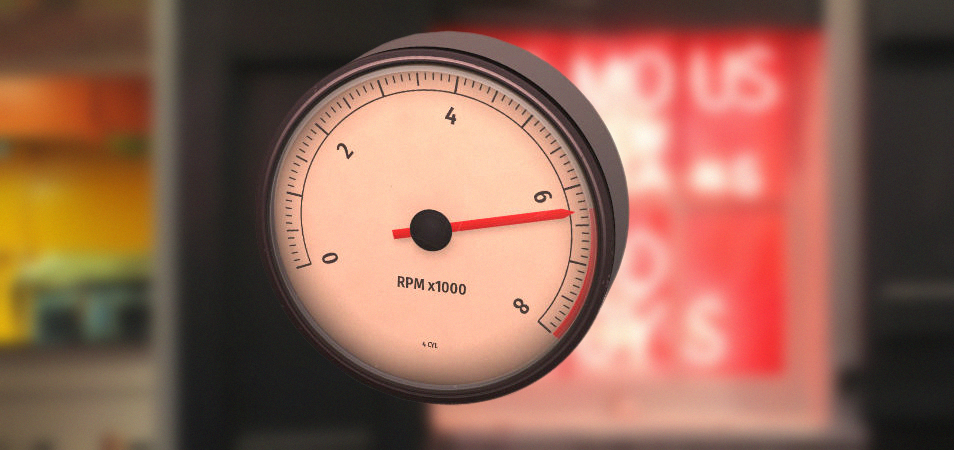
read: 6300 rpm
